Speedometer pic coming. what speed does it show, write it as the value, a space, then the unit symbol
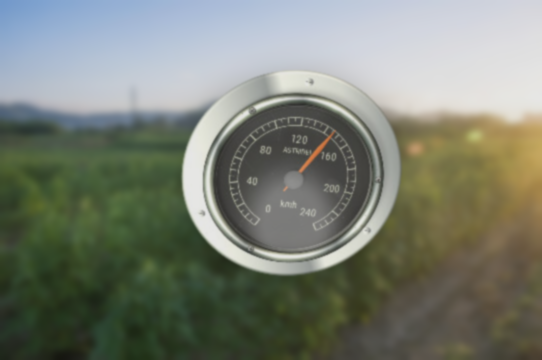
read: 145 km/h
